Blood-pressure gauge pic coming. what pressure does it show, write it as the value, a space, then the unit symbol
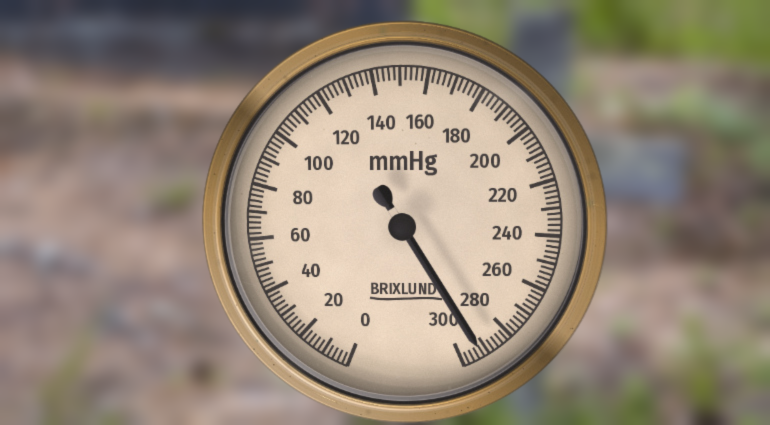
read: 292 mmHg
